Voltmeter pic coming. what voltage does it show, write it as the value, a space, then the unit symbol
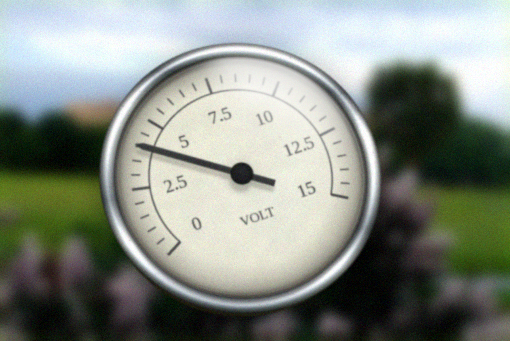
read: 4 V
